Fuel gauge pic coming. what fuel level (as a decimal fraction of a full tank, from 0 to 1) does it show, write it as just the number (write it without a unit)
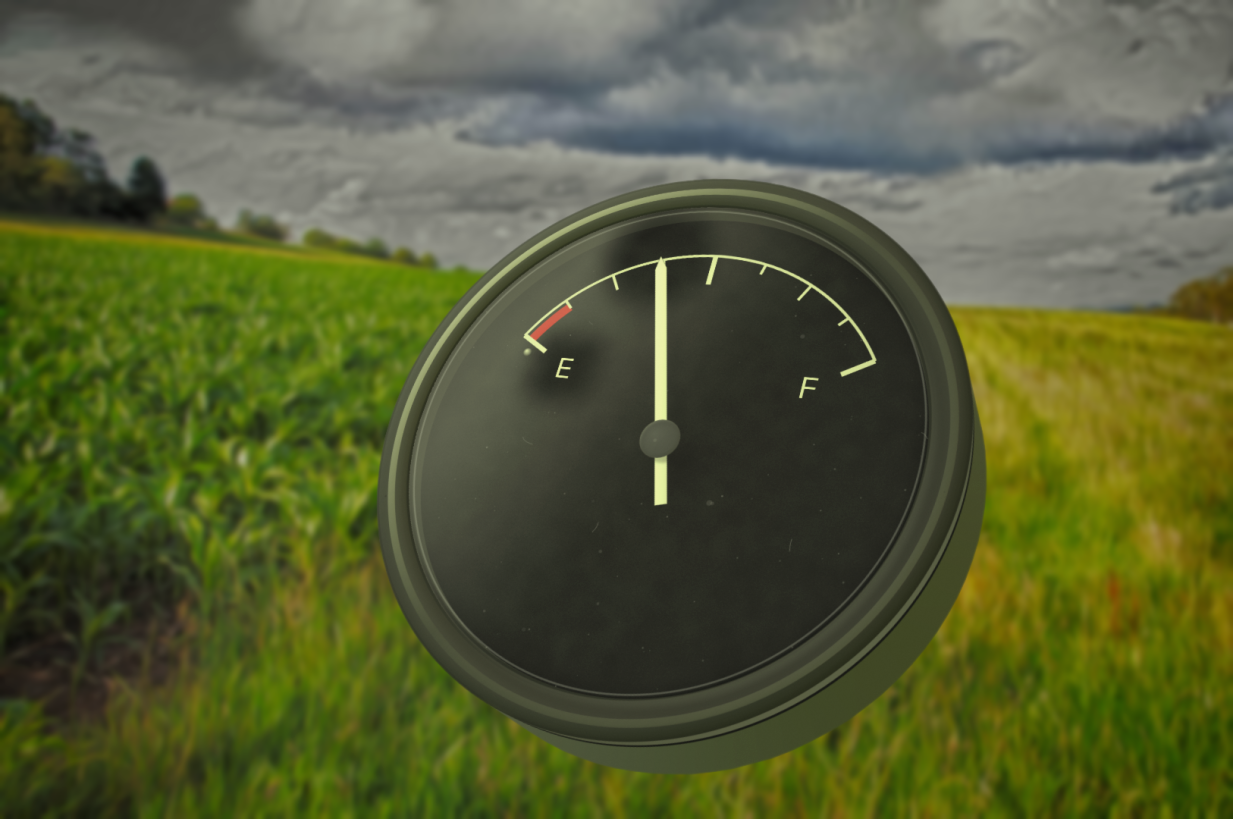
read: 0.375
